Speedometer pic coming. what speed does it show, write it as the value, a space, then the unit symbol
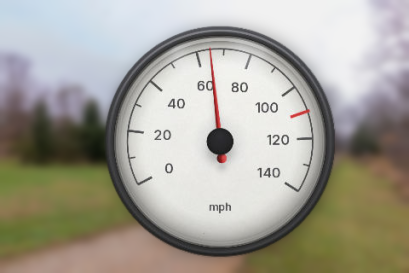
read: 65 mph
